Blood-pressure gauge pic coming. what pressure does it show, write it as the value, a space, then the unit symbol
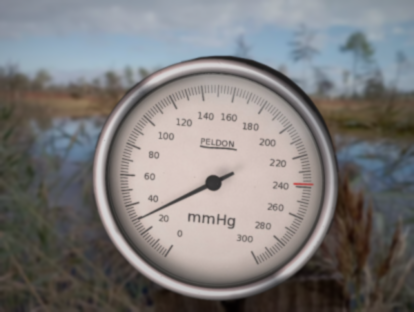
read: 30 mmHg
